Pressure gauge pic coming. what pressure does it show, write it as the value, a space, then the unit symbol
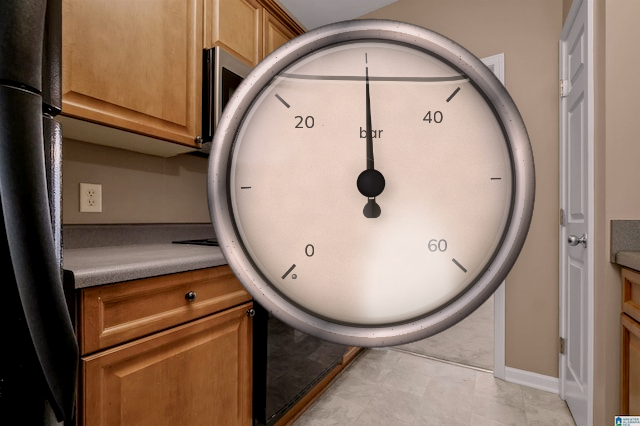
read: 30 bar
